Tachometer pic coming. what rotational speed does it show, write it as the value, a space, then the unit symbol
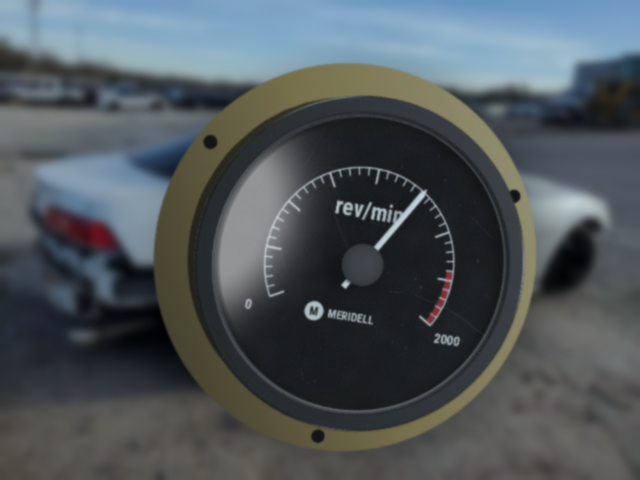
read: 1250 rpm
